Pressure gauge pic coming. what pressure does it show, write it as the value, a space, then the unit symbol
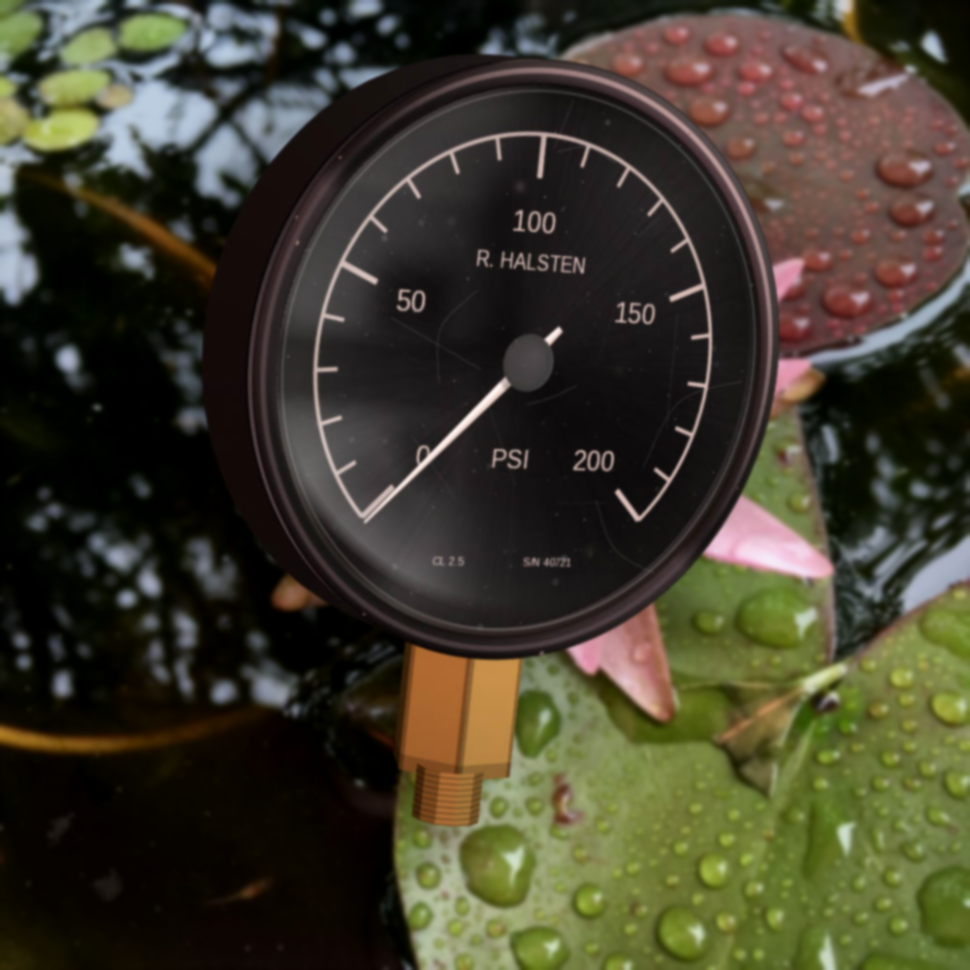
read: 0 psi
